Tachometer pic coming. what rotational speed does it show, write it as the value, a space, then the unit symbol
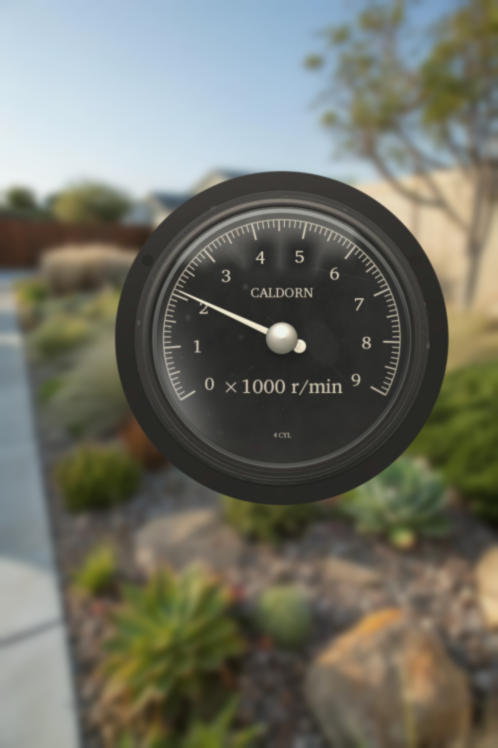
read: 2100 rpm
